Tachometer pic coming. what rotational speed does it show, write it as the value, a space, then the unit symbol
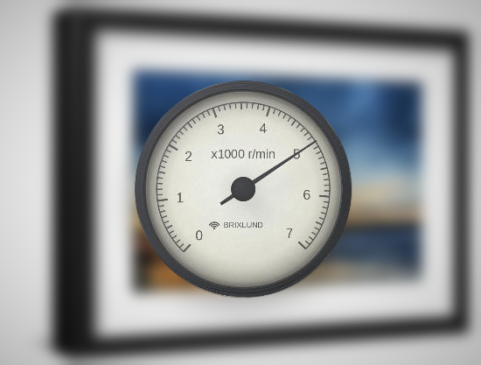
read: 5000 rpm
